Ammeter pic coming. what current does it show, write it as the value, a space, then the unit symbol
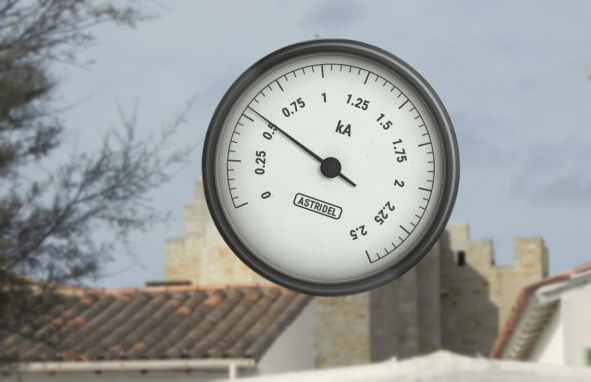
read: 0.55 kA
